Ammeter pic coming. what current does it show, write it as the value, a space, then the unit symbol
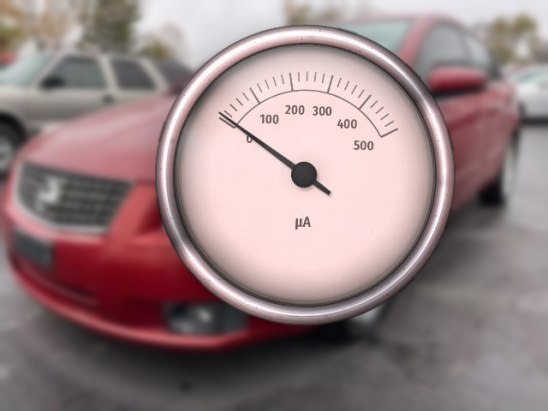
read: 10 µA
